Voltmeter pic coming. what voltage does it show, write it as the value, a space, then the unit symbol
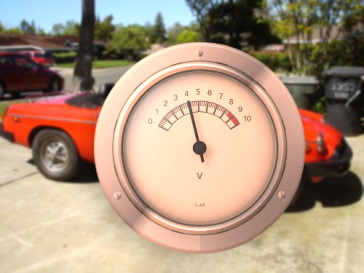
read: 4 V
